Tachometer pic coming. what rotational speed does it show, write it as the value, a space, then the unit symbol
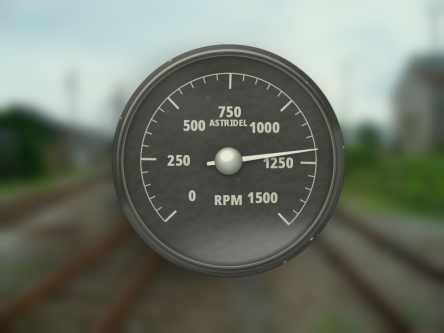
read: 1200 rpm
